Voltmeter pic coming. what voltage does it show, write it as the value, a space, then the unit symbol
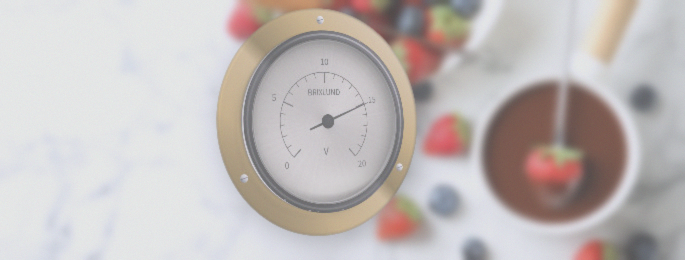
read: 15 V
